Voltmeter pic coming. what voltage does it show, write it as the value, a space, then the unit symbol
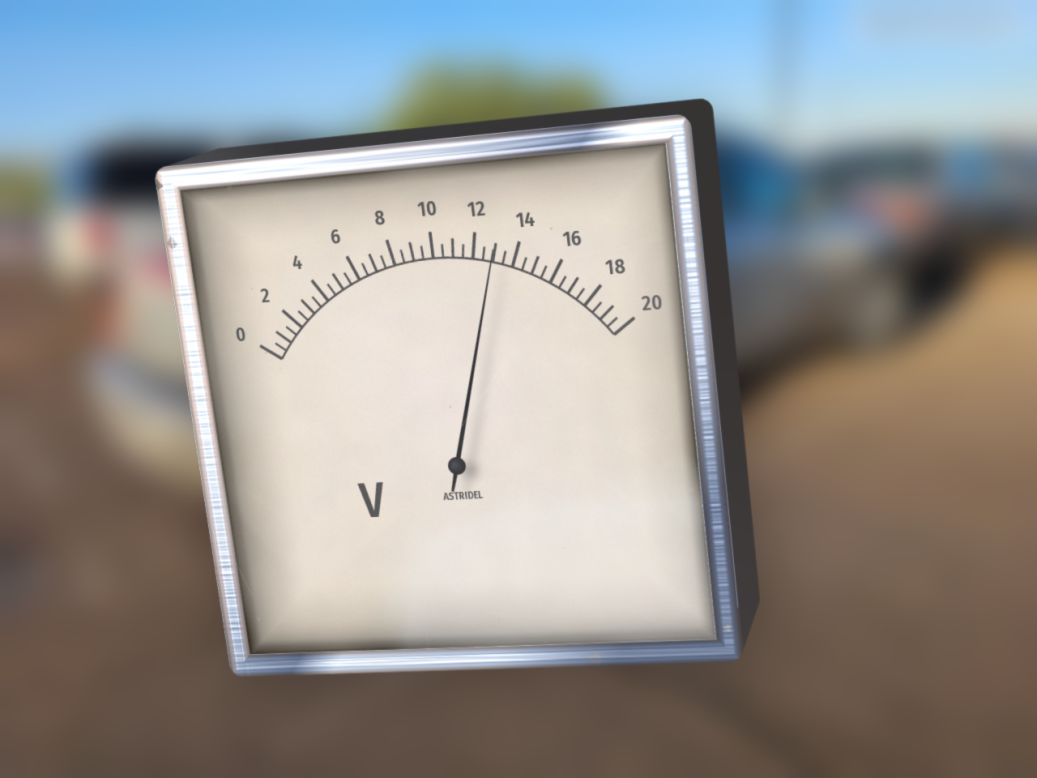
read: 13 V
